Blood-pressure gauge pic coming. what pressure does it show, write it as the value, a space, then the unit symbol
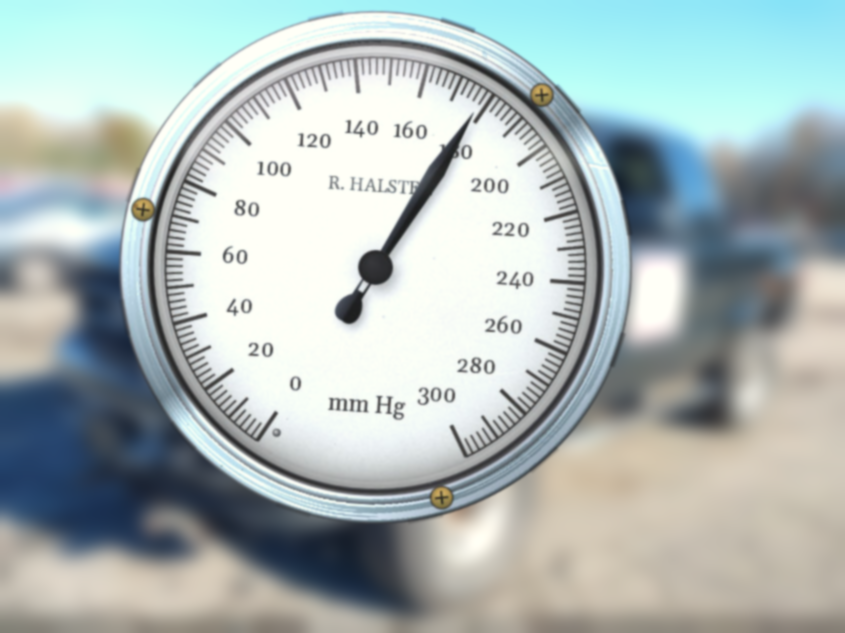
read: 178 mmHg
